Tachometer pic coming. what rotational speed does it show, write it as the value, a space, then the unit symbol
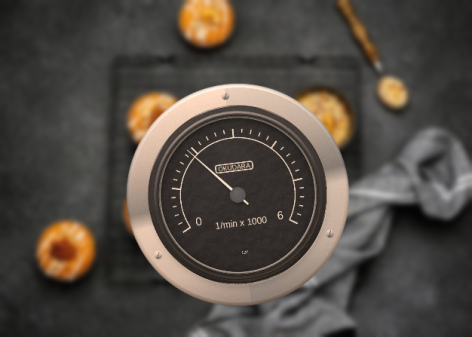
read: 1900 rpm
